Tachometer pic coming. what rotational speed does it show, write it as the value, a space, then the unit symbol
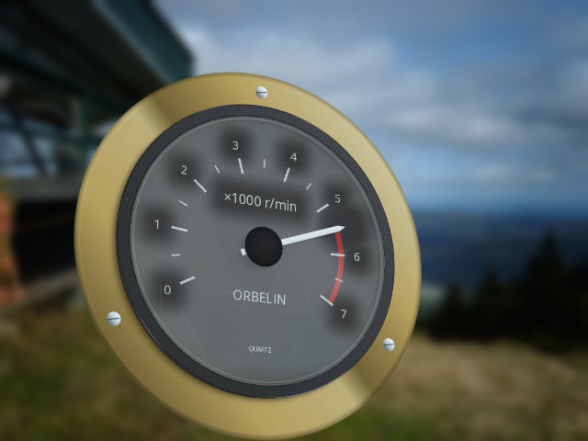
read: 5500 rpm
